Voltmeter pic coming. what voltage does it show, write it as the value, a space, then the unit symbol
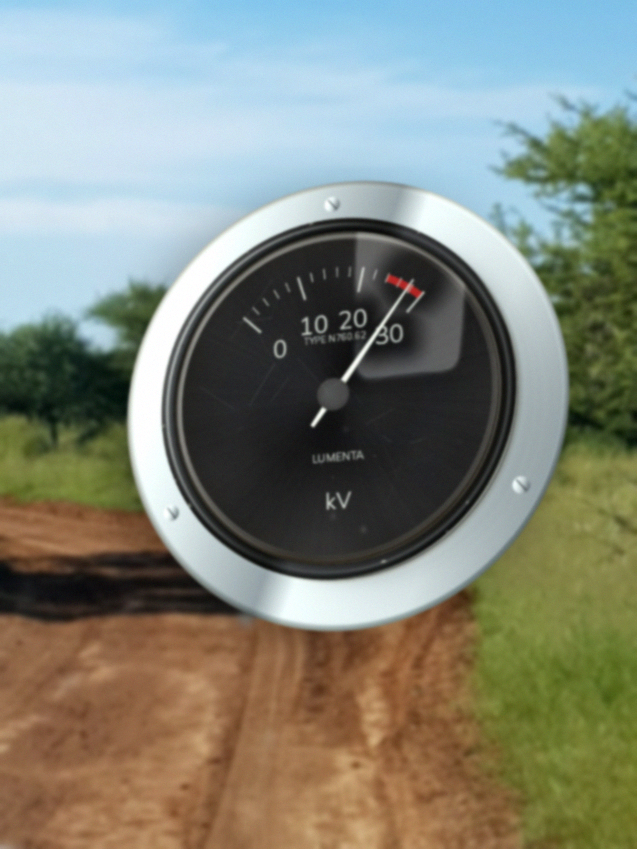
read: 28 kV
